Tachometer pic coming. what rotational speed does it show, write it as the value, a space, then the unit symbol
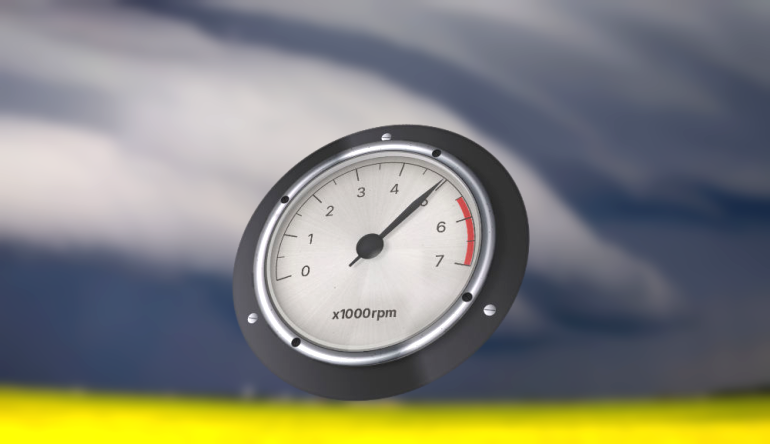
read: 5000 rpm
